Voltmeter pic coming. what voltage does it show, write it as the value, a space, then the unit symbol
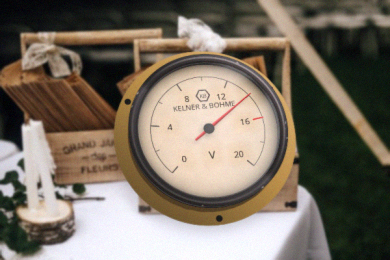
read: 14 V
